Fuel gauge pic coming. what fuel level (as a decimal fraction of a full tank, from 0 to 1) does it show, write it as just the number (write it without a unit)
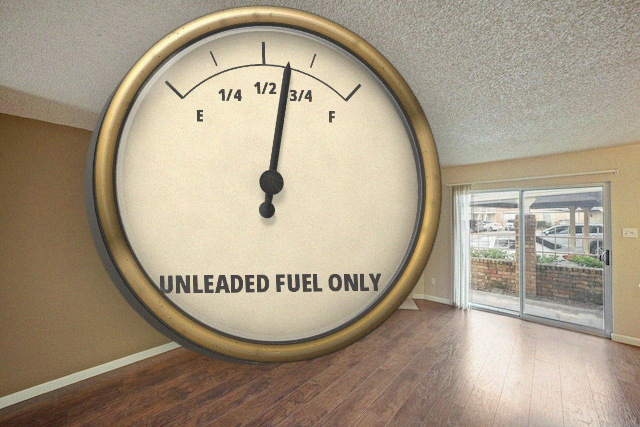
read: 0.625
